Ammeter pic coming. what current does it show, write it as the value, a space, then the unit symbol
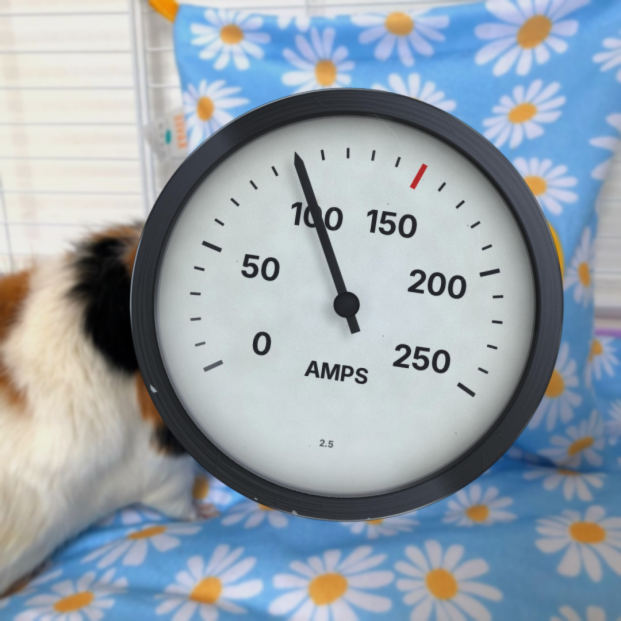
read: 100 A
